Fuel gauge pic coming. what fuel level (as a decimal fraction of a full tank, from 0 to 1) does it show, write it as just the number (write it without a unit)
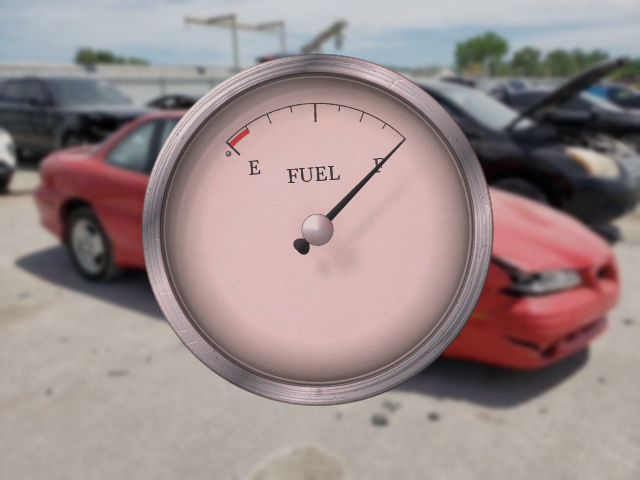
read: 1
